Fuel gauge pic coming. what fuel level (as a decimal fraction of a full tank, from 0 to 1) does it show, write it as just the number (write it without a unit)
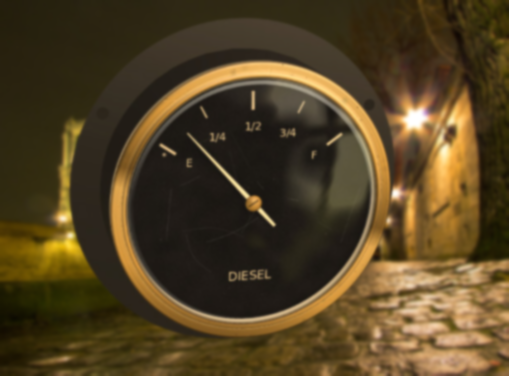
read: 0.125
